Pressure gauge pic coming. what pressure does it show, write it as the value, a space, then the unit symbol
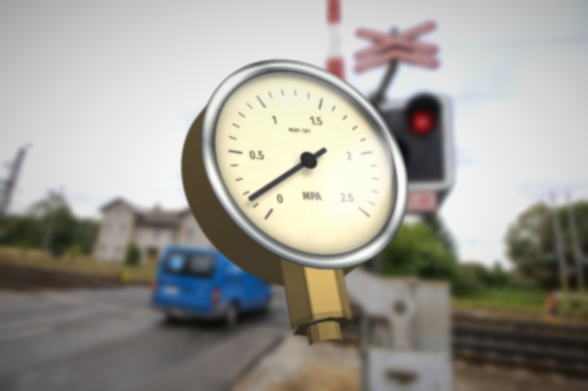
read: 0.15 MPa
